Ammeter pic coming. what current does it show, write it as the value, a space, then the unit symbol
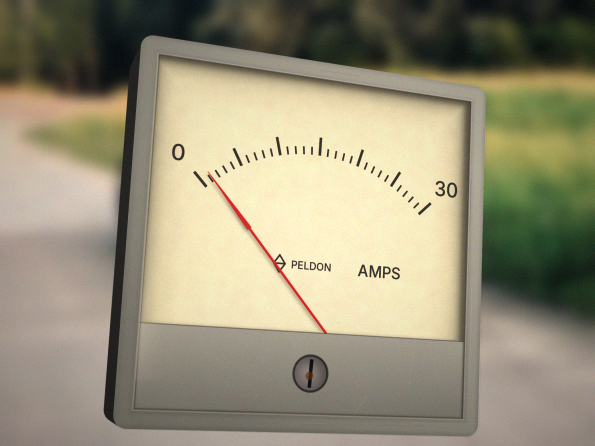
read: 1 A
